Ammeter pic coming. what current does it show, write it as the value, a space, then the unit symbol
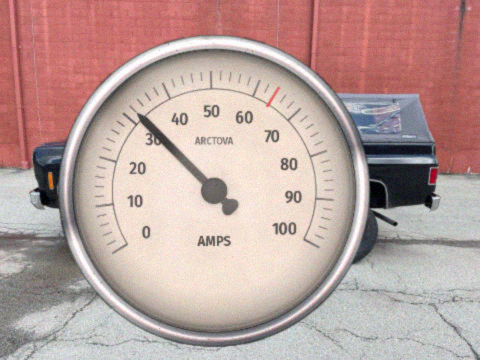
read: 32 A
